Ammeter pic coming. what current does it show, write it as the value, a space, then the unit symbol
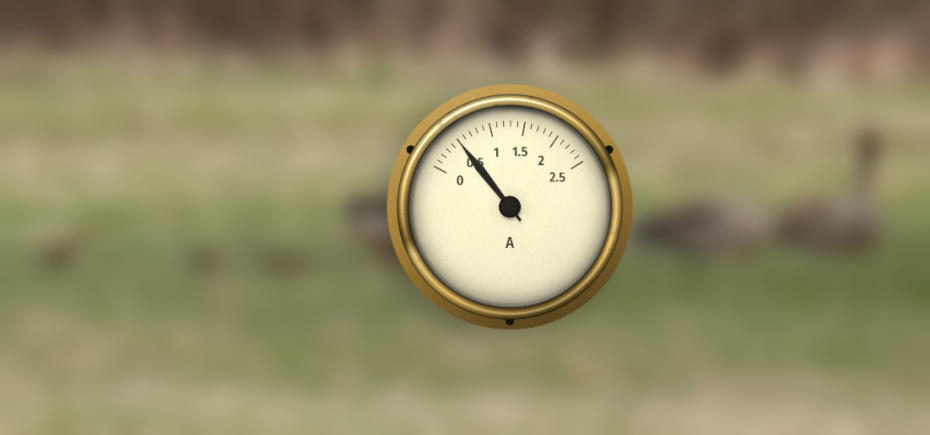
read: 0.5 A
